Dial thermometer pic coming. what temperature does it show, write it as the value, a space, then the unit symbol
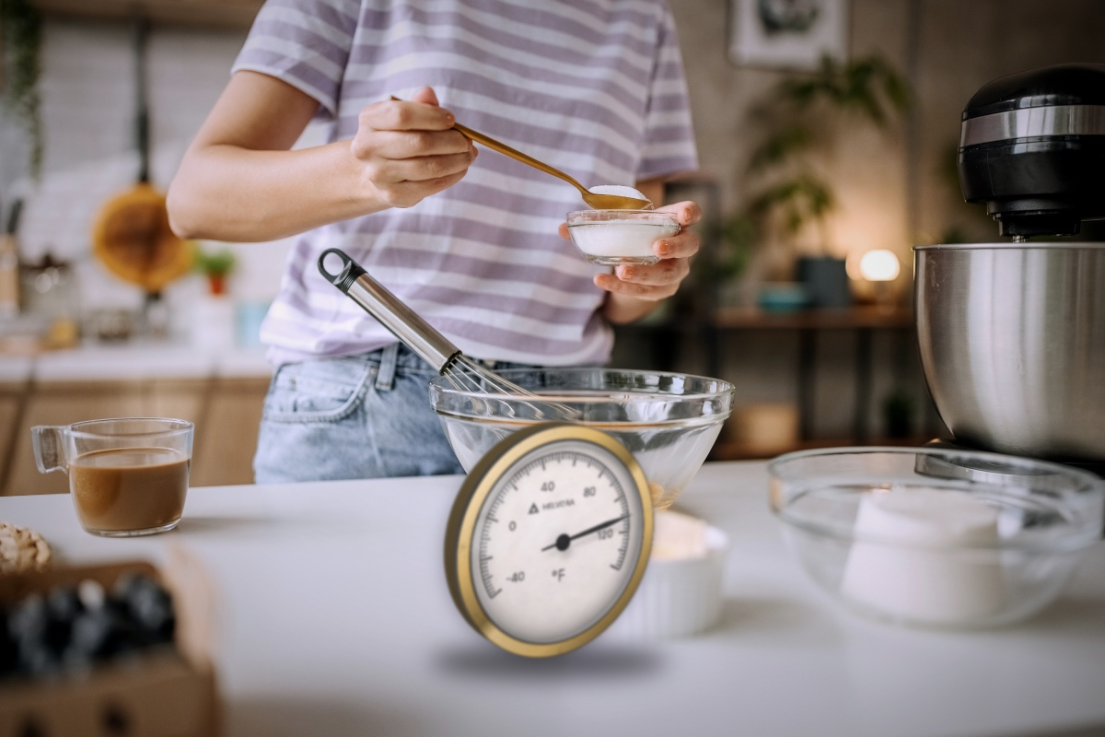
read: 110 °F
